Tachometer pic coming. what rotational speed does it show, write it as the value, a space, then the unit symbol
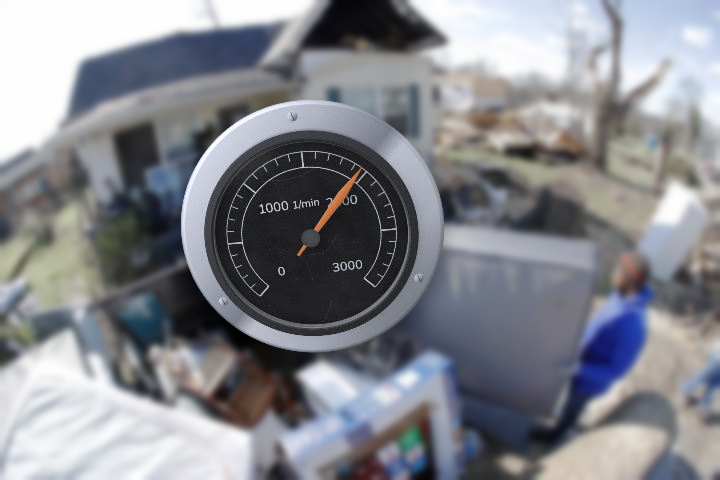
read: 1950 rpm
